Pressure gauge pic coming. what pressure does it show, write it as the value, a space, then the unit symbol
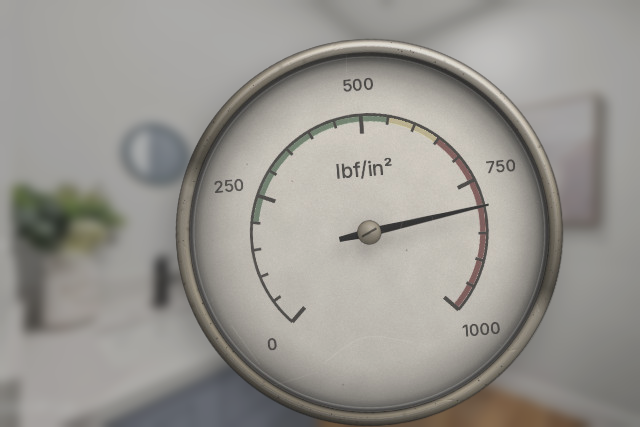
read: 800 psi
